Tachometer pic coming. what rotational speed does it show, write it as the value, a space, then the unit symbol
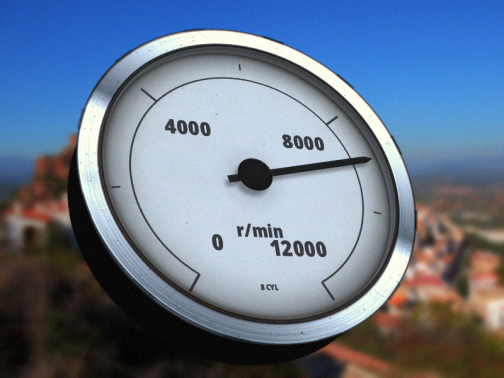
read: 9000 rpm
